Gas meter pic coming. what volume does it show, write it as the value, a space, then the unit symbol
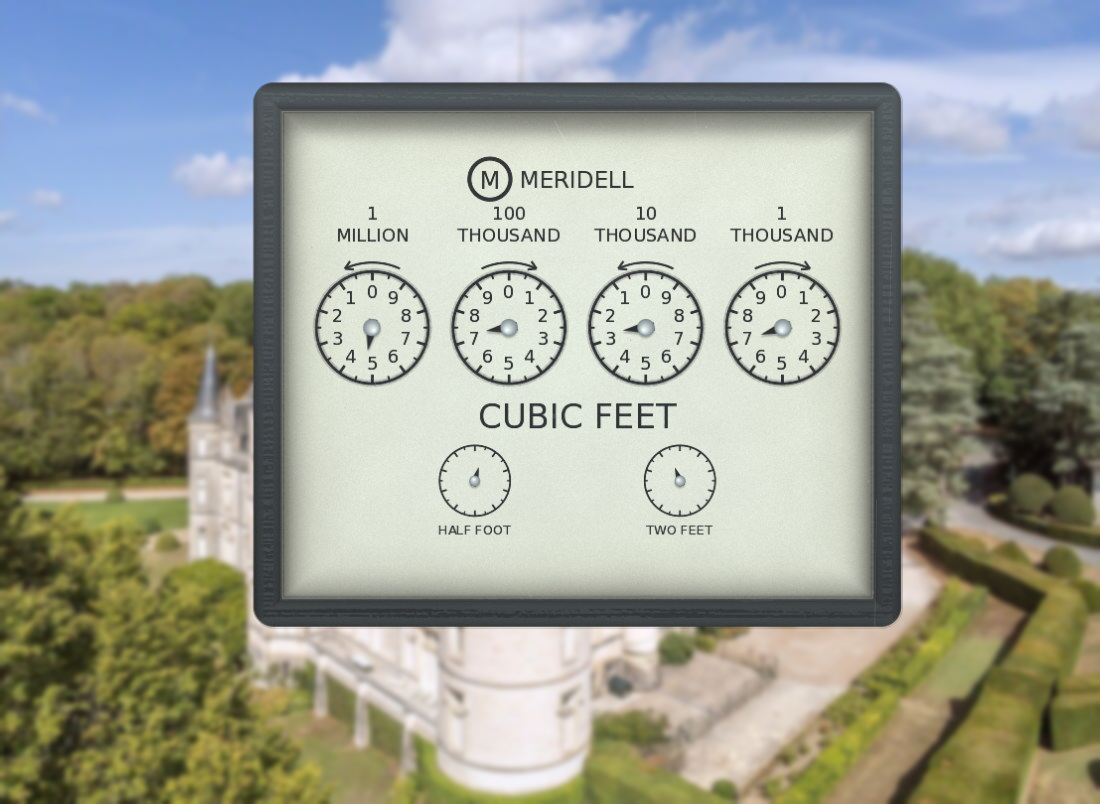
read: 472700 ft³
